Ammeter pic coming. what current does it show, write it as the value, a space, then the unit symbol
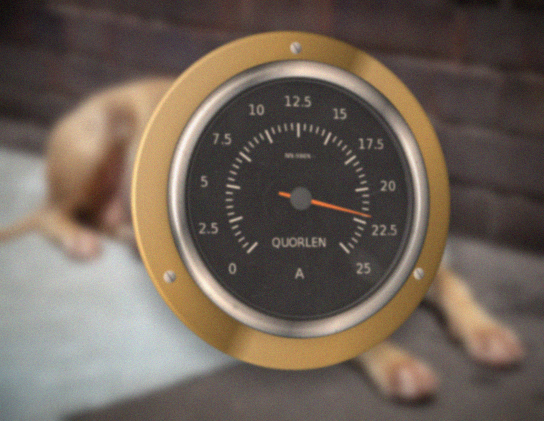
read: 22 A
